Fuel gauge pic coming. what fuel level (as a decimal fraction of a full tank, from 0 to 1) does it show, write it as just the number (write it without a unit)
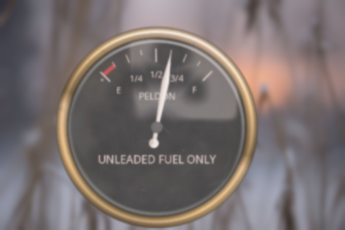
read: 0.625
